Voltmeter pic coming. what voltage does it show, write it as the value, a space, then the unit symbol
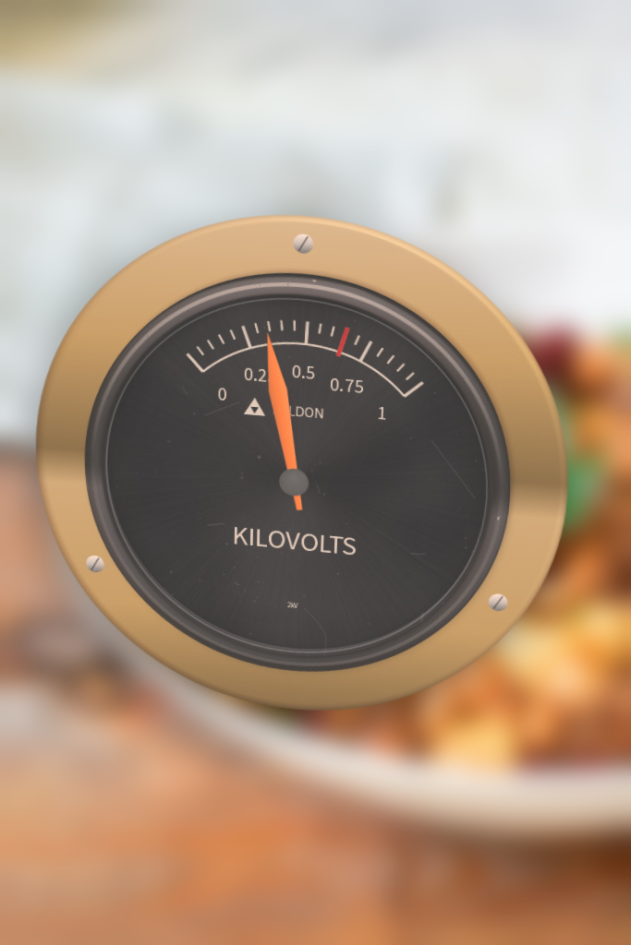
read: 0.35 kV
